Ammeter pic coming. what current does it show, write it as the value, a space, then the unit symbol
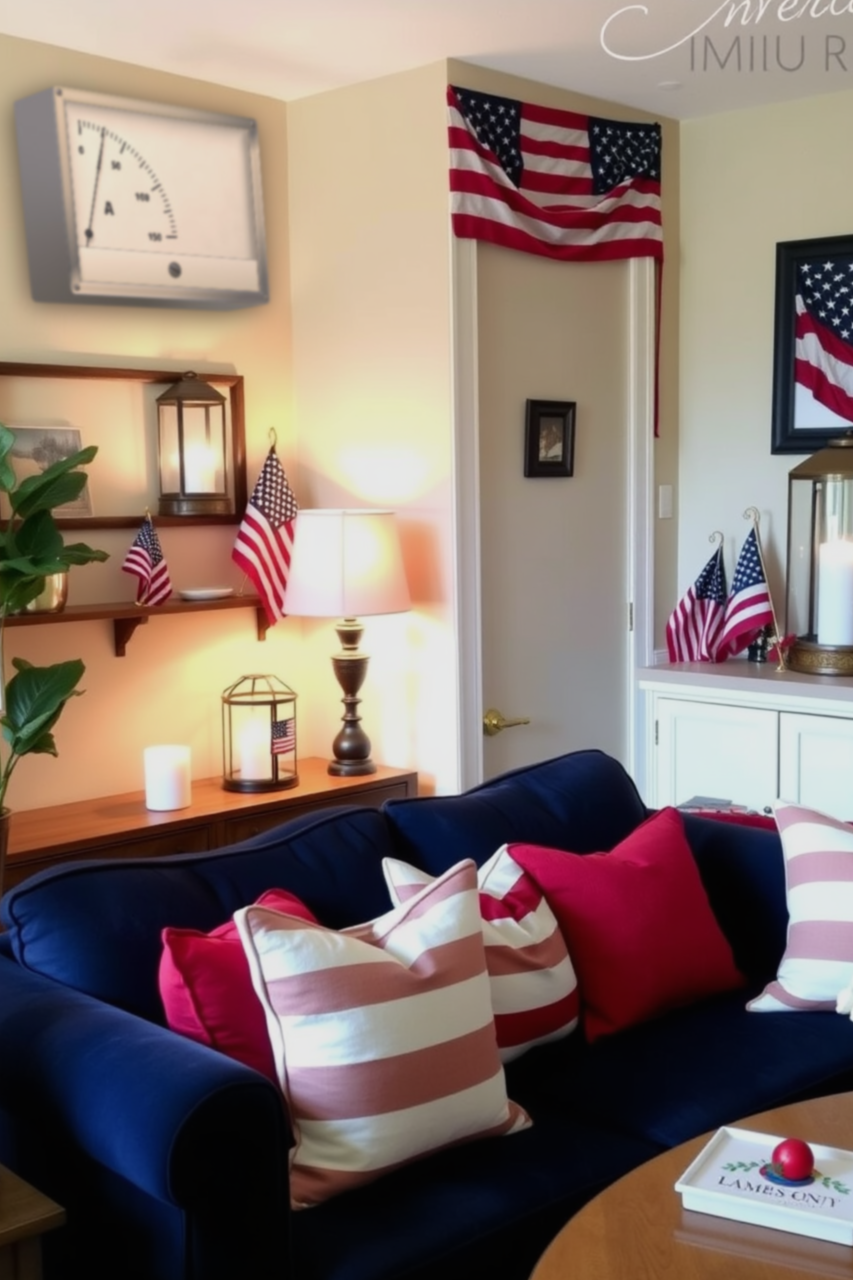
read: 25 A
